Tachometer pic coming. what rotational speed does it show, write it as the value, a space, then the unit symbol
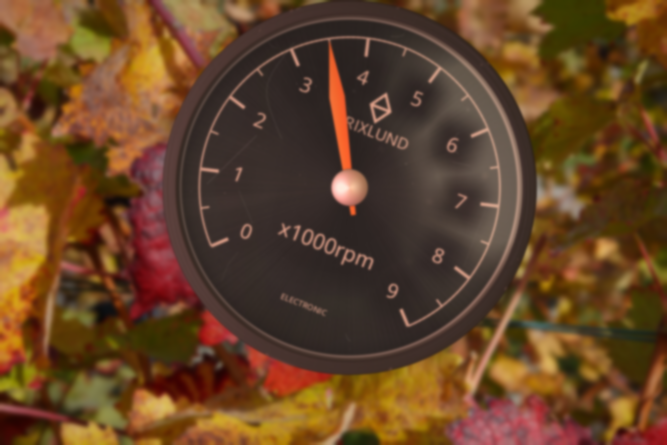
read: 3500 rpm
